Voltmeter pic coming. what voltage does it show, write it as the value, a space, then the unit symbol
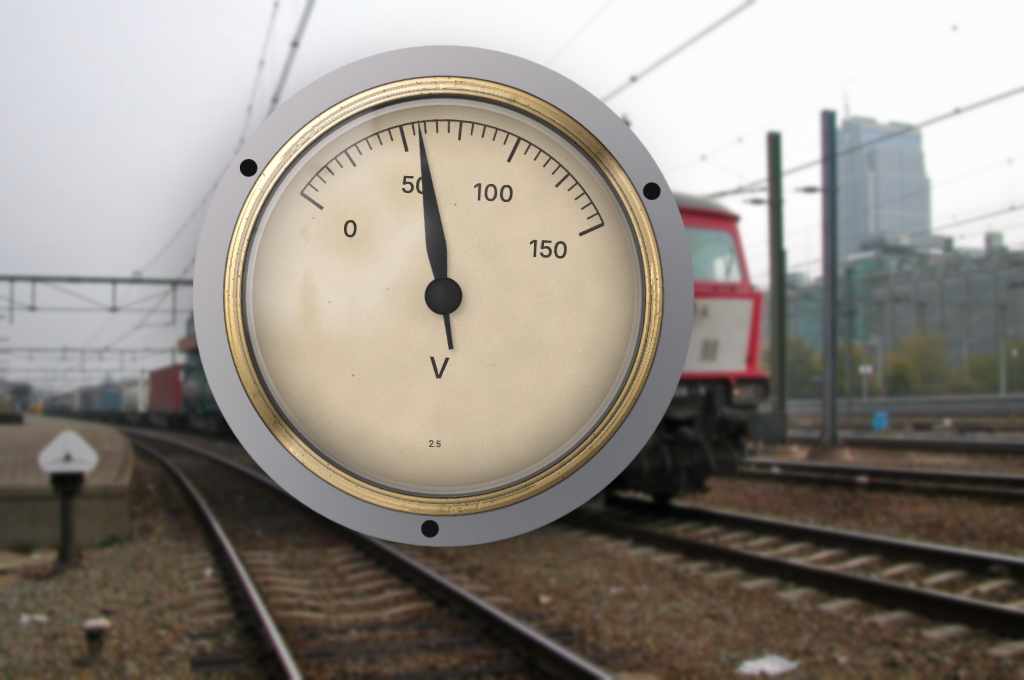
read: 57.5 V
